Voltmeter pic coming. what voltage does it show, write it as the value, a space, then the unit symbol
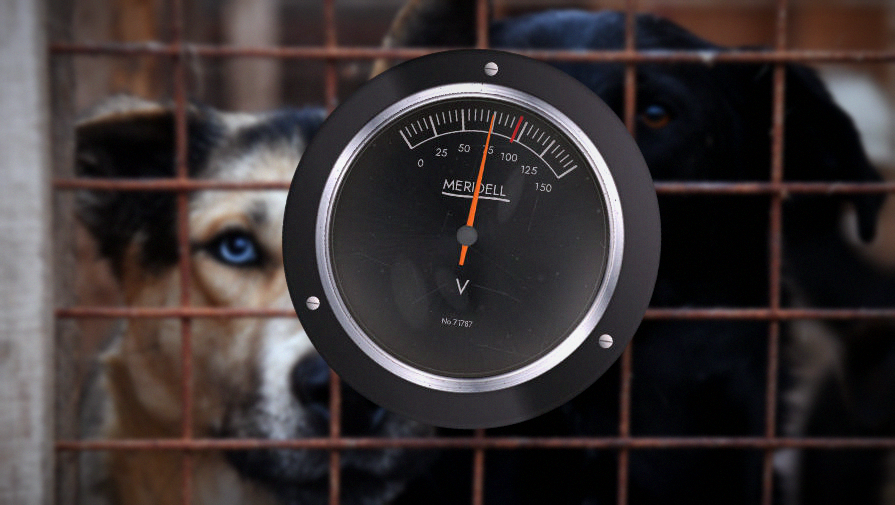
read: 75 V
